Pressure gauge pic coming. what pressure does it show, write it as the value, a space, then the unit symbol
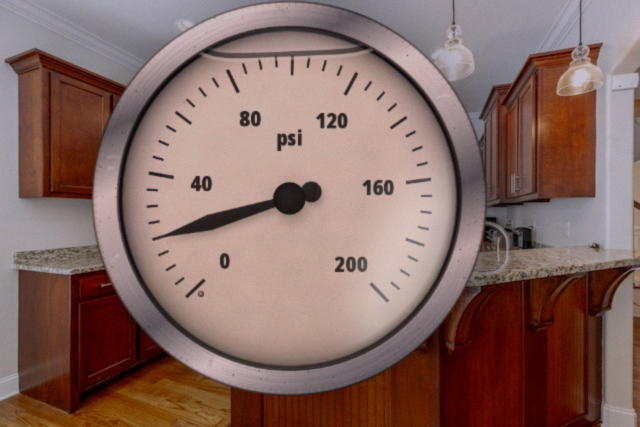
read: 20 psi
